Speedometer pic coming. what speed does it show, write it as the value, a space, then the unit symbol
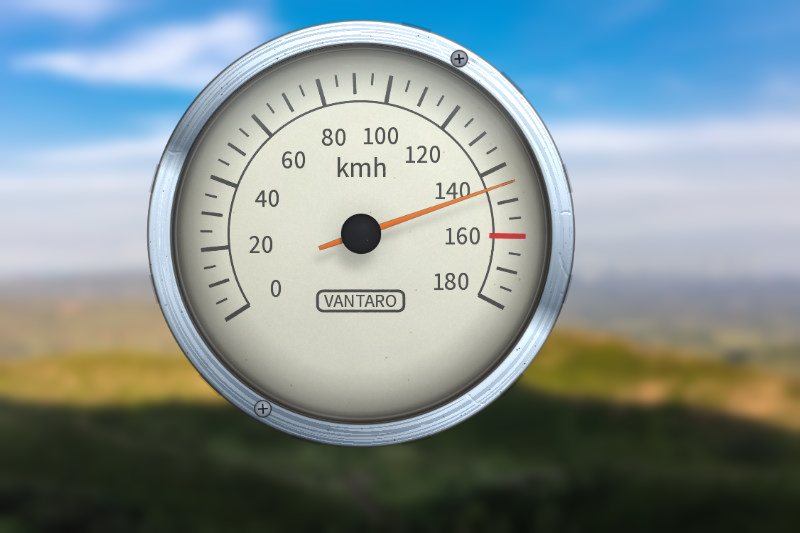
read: 145 km/h
